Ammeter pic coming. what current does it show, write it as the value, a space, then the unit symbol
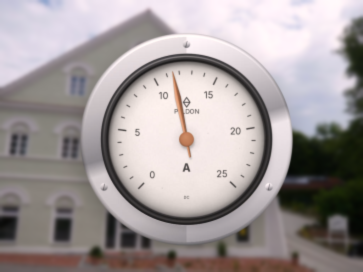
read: 11.5 A
